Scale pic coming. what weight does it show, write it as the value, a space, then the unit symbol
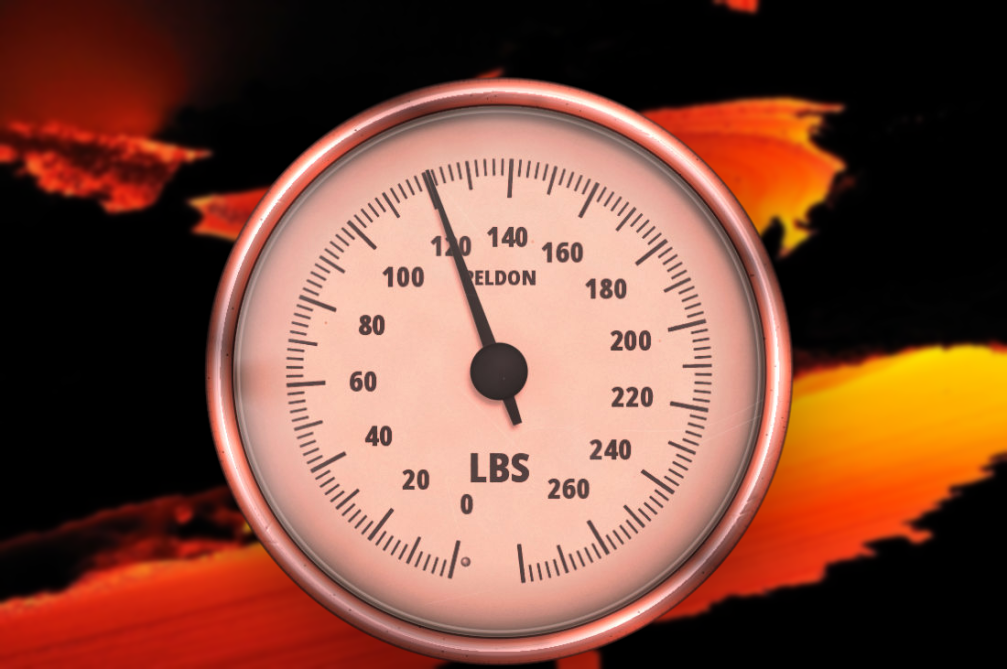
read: 121 lb
